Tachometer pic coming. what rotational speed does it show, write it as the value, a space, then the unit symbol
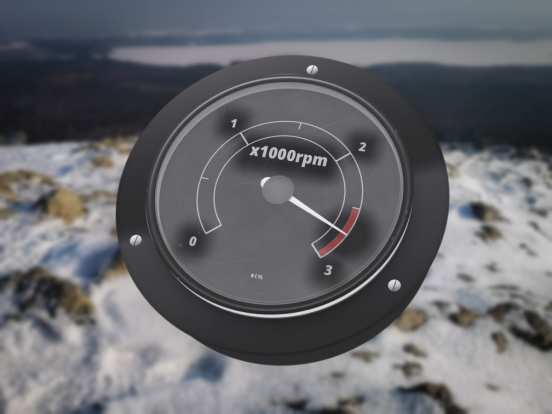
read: 2750 rpm
